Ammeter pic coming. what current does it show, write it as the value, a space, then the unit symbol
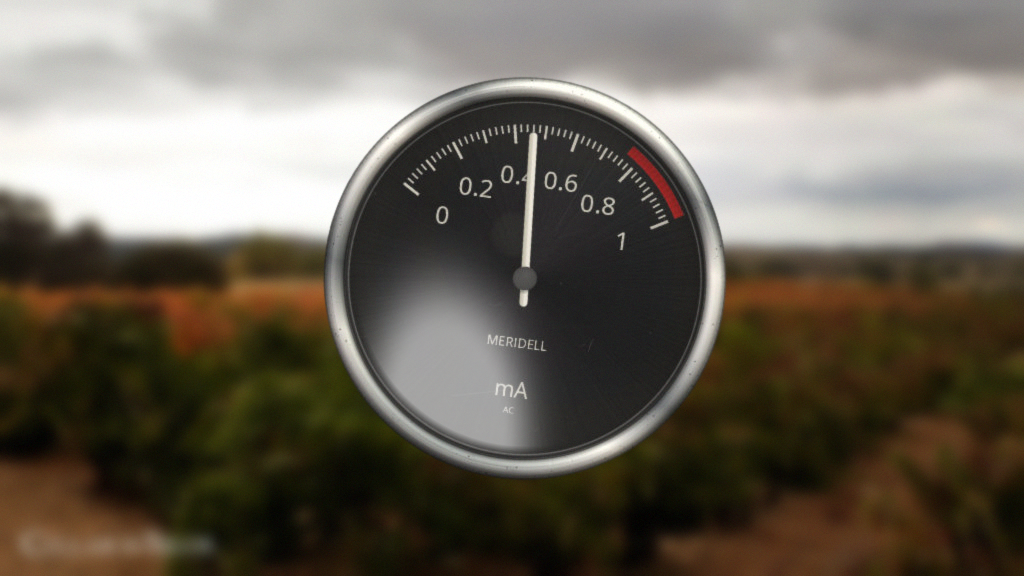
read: 0.46 mA
